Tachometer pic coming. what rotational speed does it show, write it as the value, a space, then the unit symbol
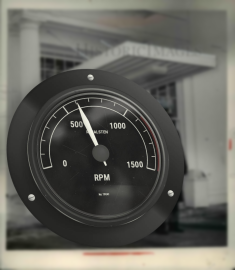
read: 600 rpm
